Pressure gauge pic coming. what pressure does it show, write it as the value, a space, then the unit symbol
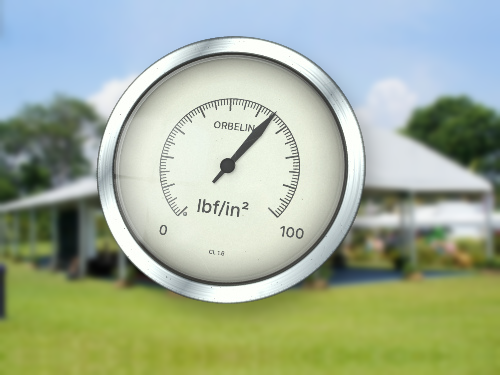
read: 65 psi
